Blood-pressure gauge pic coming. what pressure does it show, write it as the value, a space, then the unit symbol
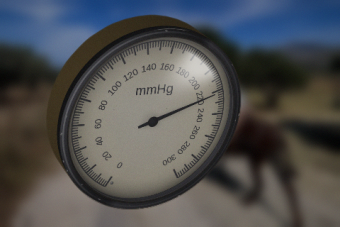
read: 220 mmHg
